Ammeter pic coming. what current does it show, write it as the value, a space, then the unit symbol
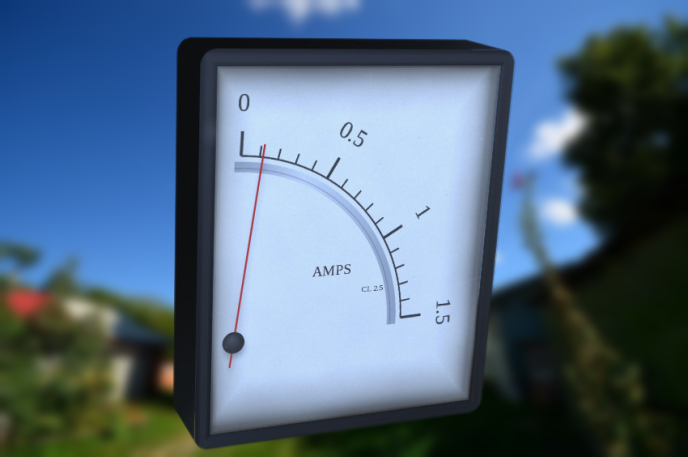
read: 0.1 A
